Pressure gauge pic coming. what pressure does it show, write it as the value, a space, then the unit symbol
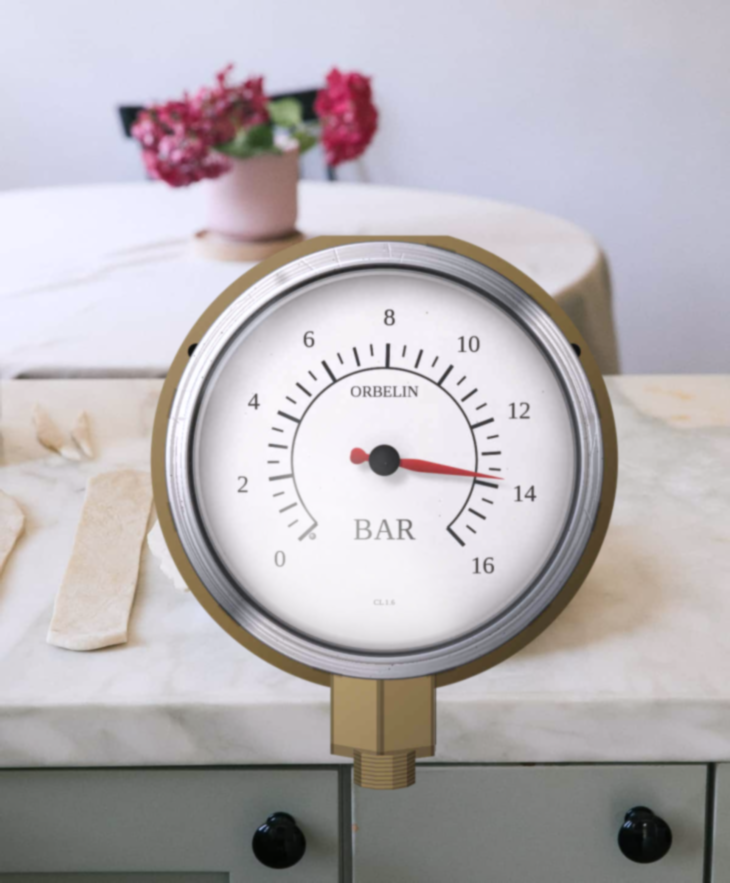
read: 13.75 bar
